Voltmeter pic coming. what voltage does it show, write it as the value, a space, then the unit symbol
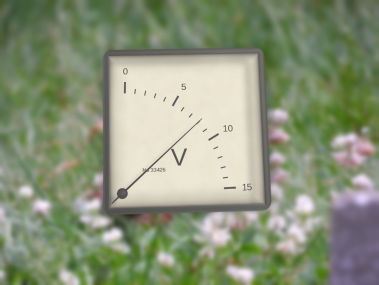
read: 8 V
